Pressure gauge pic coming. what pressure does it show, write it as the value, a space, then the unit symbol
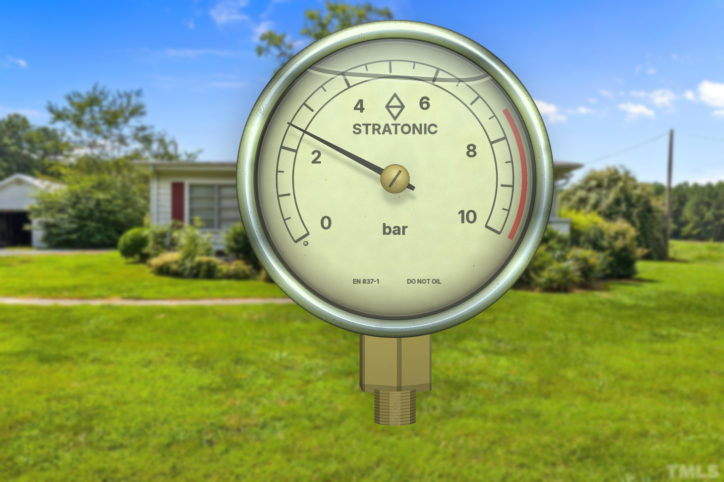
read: 2.5 bar
